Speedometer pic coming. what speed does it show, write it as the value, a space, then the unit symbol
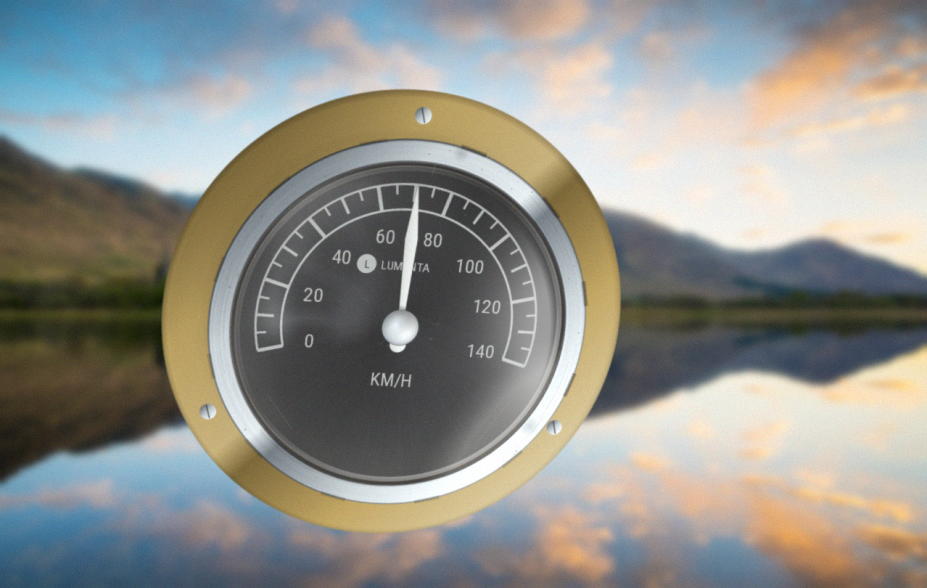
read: 70 km/h
